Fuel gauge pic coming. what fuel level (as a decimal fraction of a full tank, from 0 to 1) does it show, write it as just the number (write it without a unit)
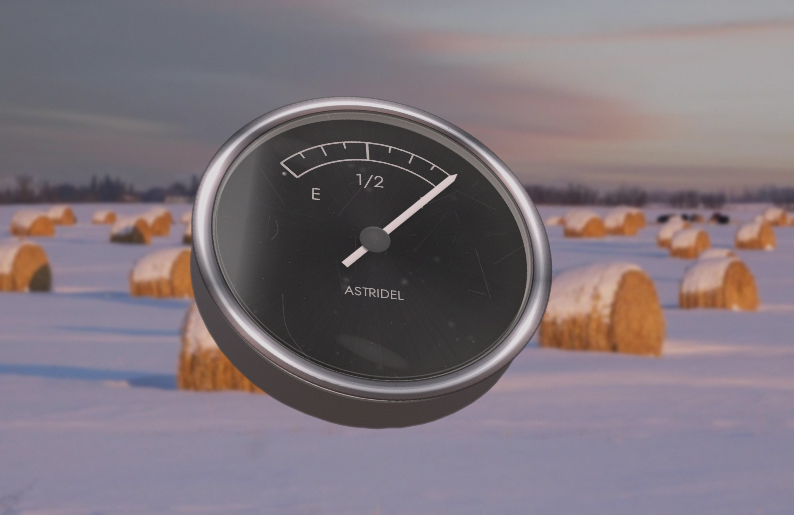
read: 1
